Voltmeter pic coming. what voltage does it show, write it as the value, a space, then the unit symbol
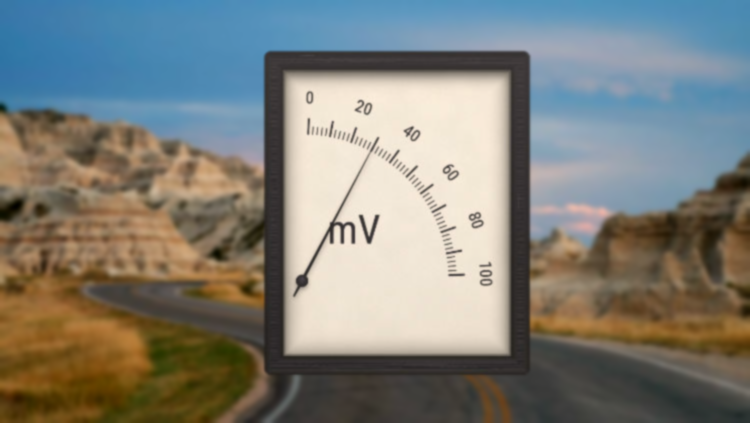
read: 30 mV
